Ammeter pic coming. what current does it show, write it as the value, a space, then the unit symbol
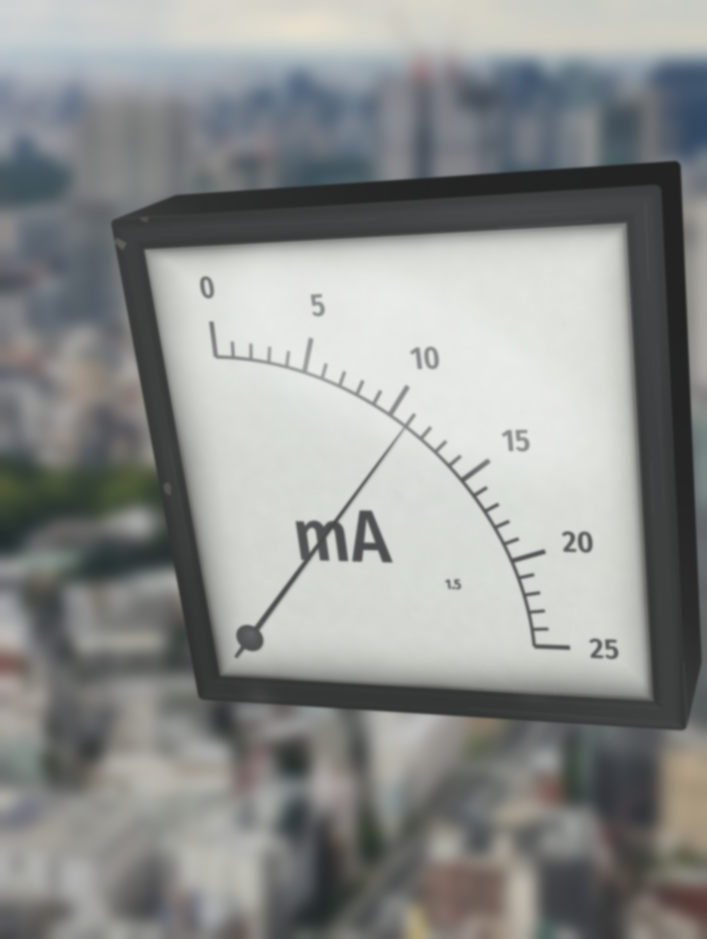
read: 11 mA
